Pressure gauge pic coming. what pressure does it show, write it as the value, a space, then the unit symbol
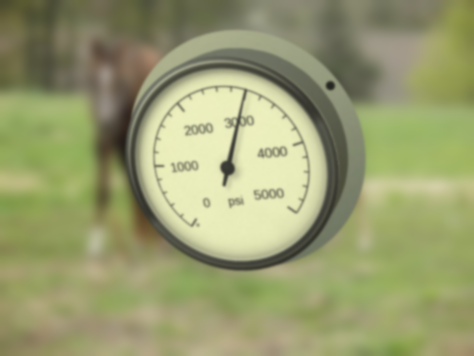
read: 3000 psi
